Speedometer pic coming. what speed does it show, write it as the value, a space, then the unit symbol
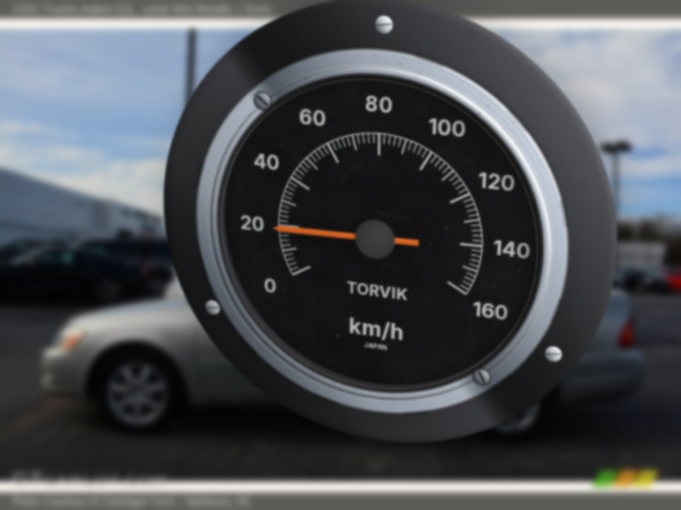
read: 20 km/h
